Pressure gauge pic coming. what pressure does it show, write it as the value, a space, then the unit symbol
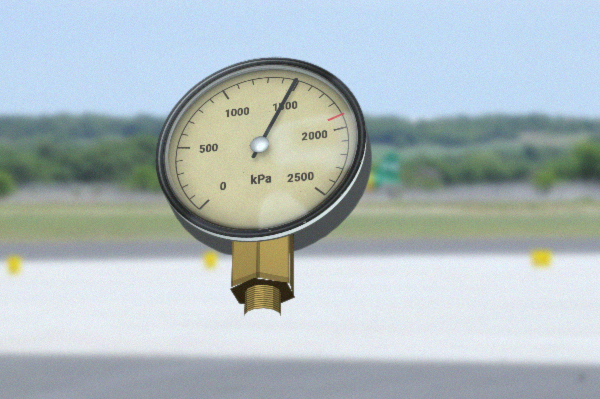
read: 1500 kPa
